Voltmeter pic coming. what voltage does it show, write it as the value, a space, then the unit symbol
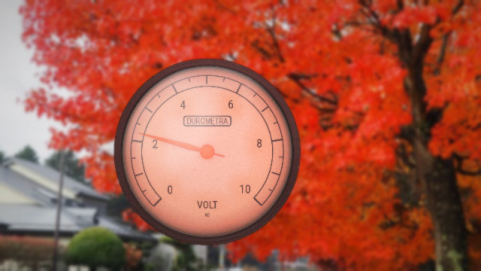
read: 2.25 V
